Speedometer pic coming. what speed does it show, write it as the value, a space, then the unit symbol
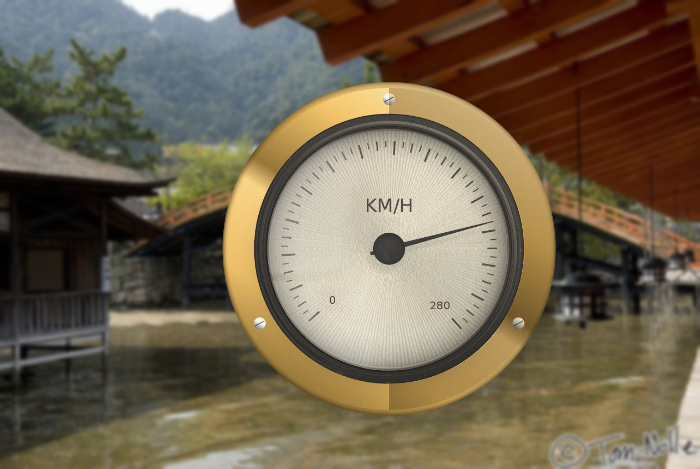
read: 215 km/h
